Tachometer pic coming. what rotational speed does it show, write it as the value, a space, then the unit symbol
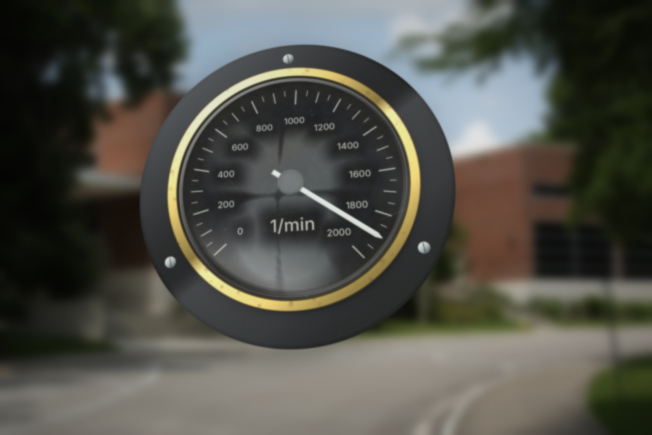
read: 1900 rpm
